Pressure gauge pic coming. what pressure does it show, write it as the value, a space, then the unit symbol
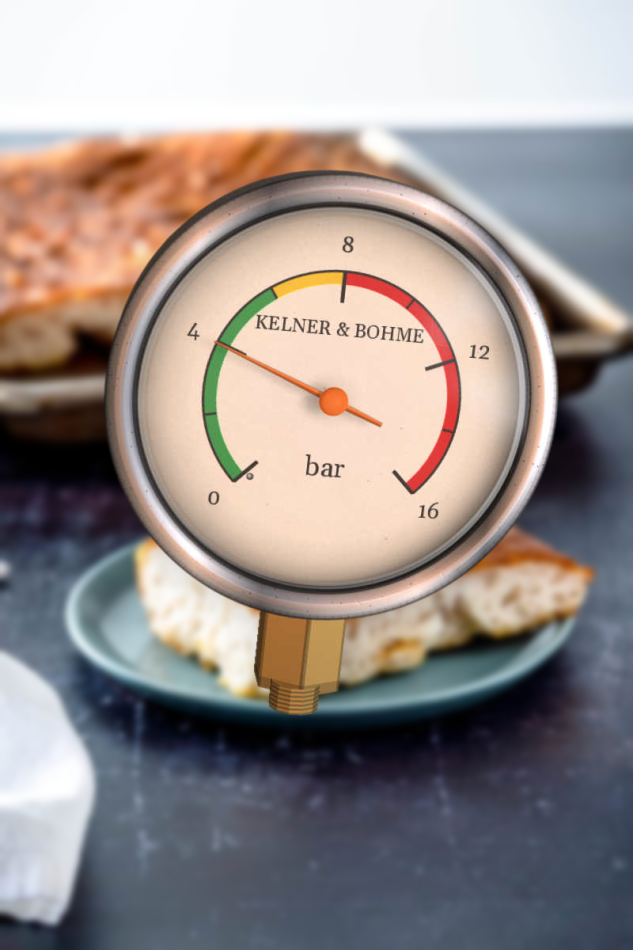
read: 4 bar
